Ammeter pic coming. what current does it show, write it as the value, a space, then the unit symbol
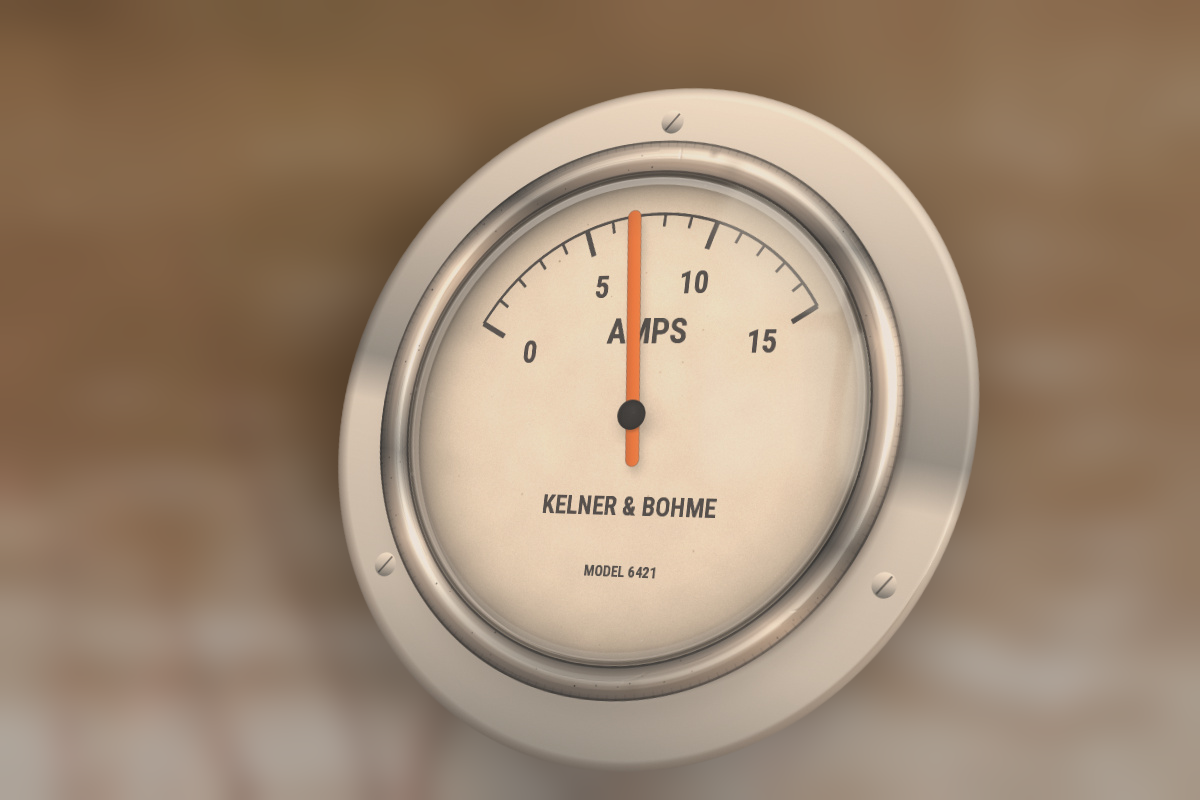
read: 7 A
